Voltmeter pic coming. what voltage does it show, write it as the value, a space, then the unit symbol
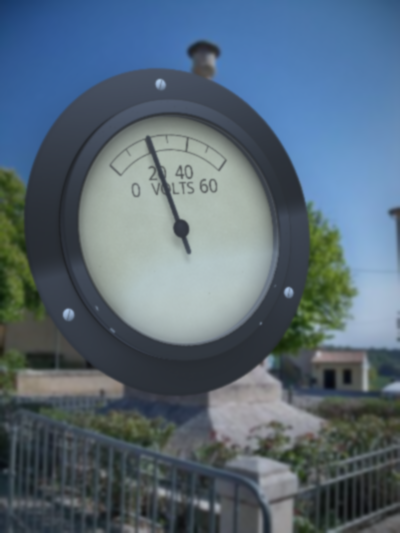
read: 20 V
